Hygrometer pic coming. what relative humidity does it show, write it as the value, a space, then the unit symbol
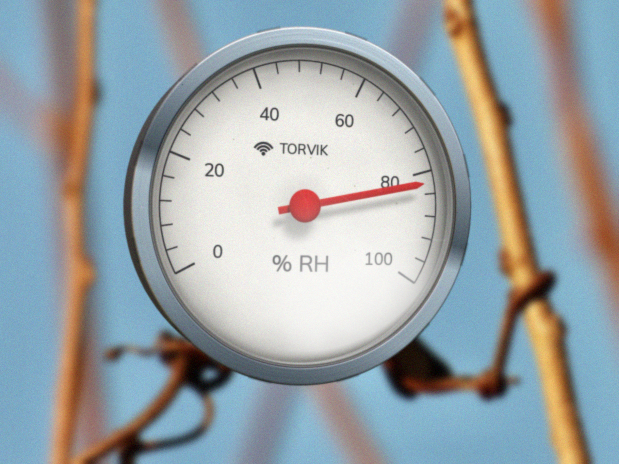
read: 82 %
